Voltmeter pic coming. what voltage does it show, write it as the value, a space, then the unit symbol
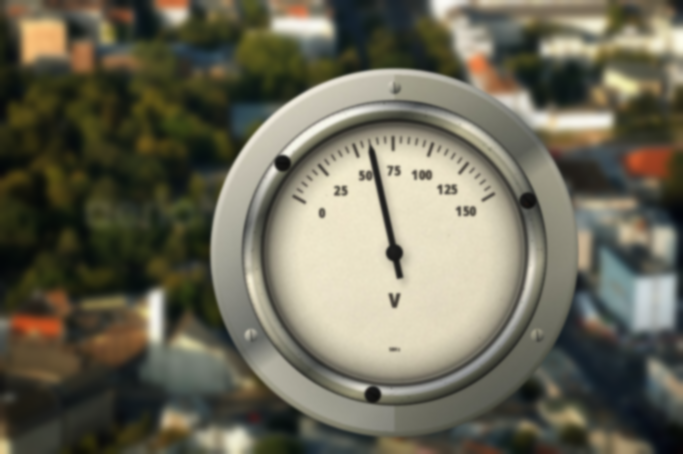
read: 60 V
